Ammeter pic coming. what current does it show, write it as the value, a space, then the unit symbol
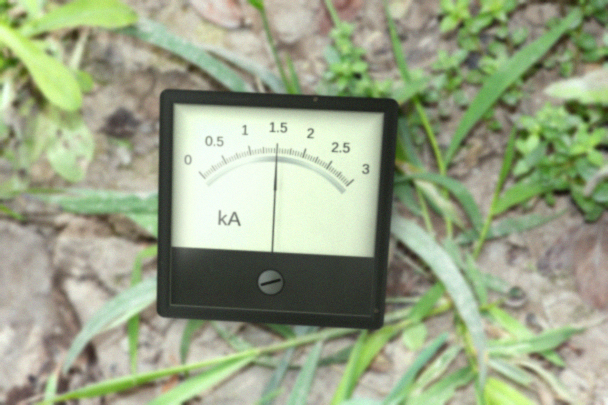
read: 1.5 kA
